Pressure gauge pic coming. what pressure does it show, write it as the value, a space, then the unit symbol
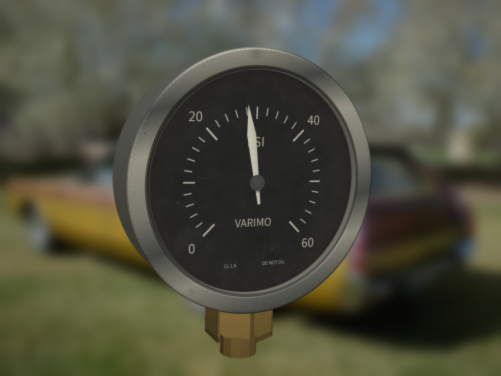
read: 28 psi
